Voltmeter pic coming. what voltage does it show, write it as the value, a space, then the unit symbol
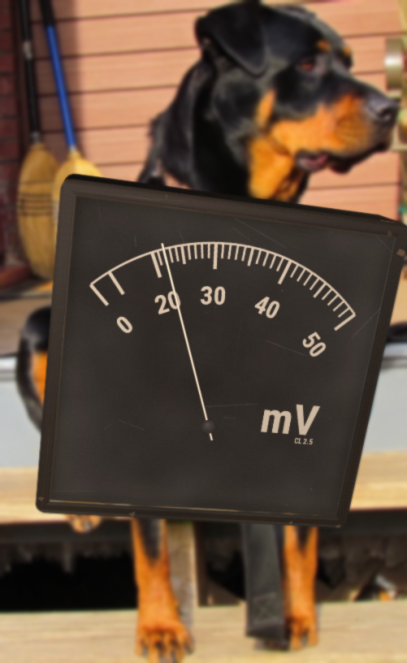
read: 22 mV
